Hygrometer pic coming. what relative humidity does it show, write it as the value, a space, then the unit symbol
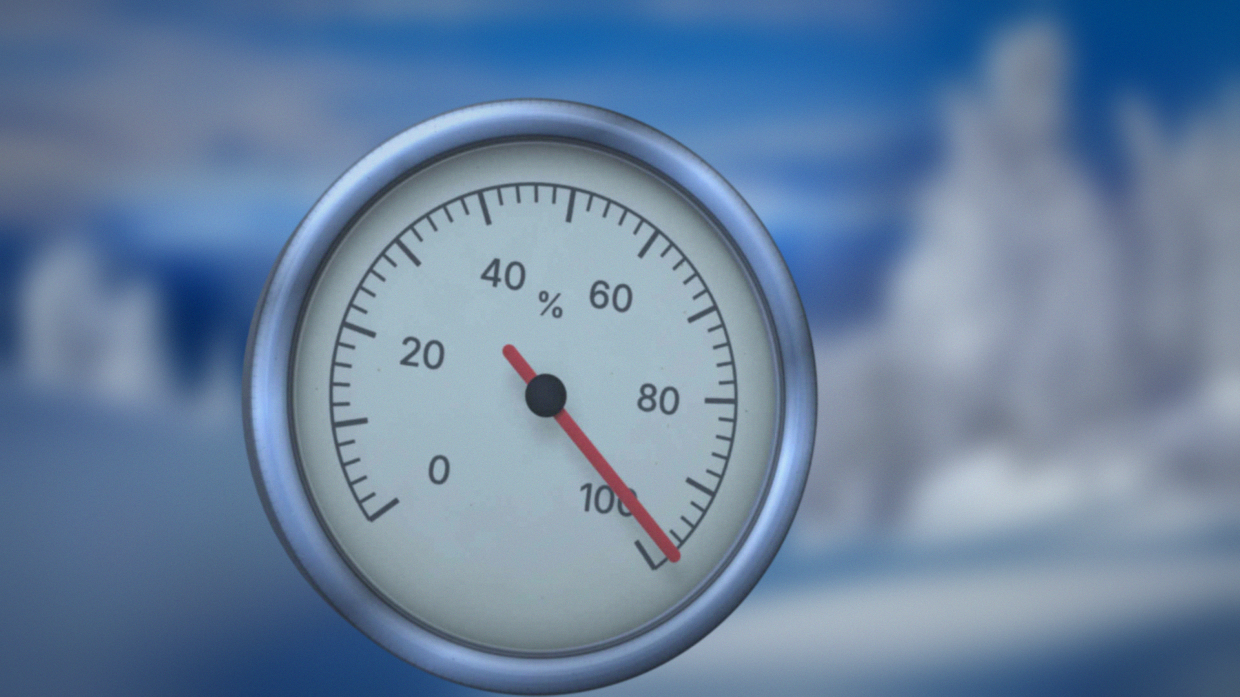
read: 98 %
